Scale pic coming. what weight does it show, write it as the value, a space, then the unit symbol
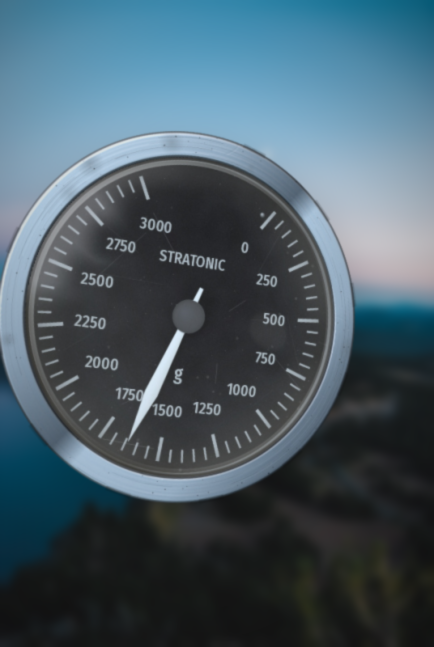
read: 1650 g
